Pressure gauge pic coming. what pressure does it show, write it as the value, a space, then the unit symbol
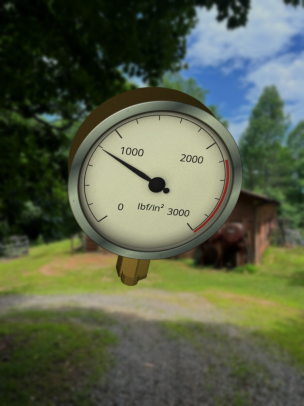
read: 800 psi
